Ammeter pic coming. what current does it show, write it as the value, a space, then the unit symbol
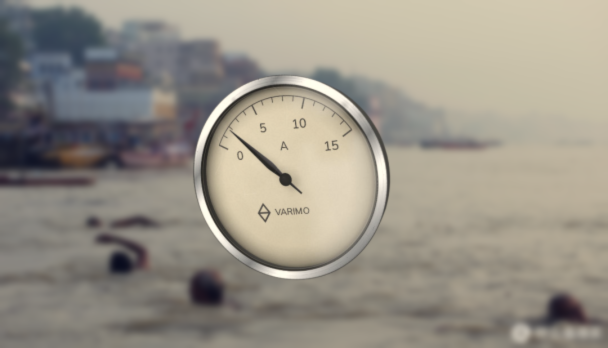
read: 2 A
